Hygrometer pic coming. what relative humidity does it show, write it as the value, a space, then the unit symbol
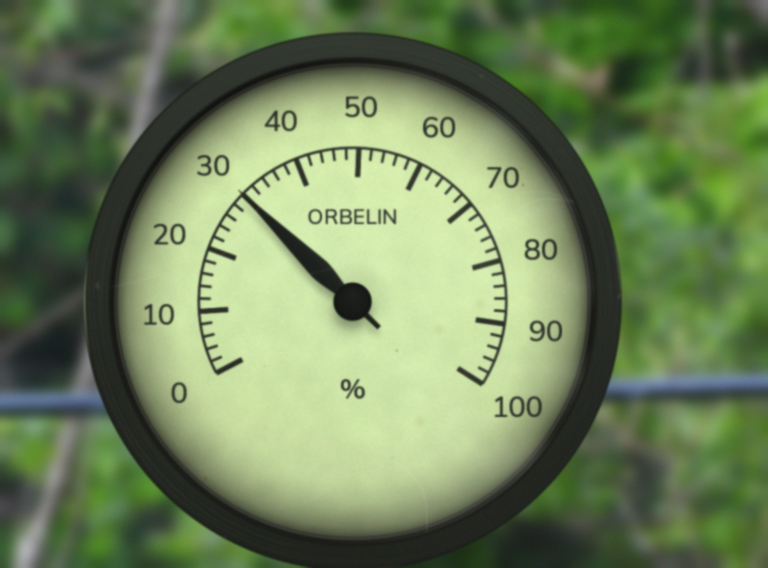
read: 30 %
